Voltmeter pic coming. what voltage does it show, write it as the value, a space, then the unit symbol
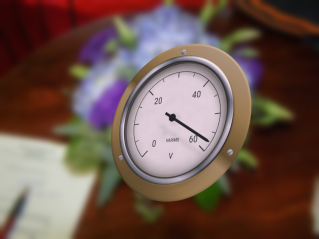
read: 57.5 V
